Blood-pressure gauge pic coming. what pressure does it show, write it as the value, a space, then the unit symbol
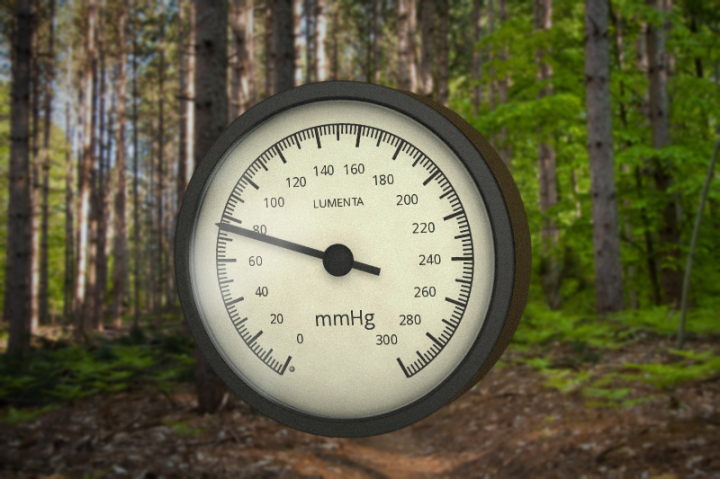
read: 76 mmHg
